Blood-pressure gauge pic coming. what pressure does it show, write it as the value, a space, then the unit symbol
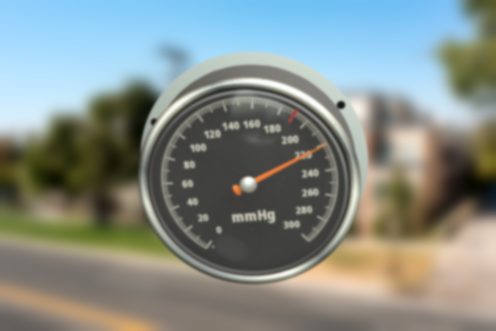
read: 220 mmHg
